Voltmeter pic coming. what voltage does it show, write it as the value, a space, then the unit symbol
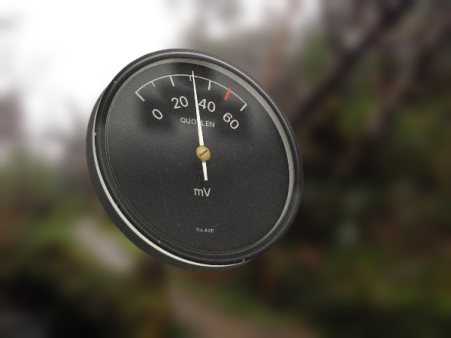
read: 30 mV
